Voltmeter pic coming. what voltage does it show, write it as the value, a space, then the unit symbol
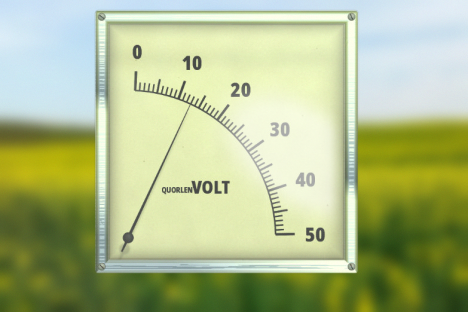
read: 13 V
